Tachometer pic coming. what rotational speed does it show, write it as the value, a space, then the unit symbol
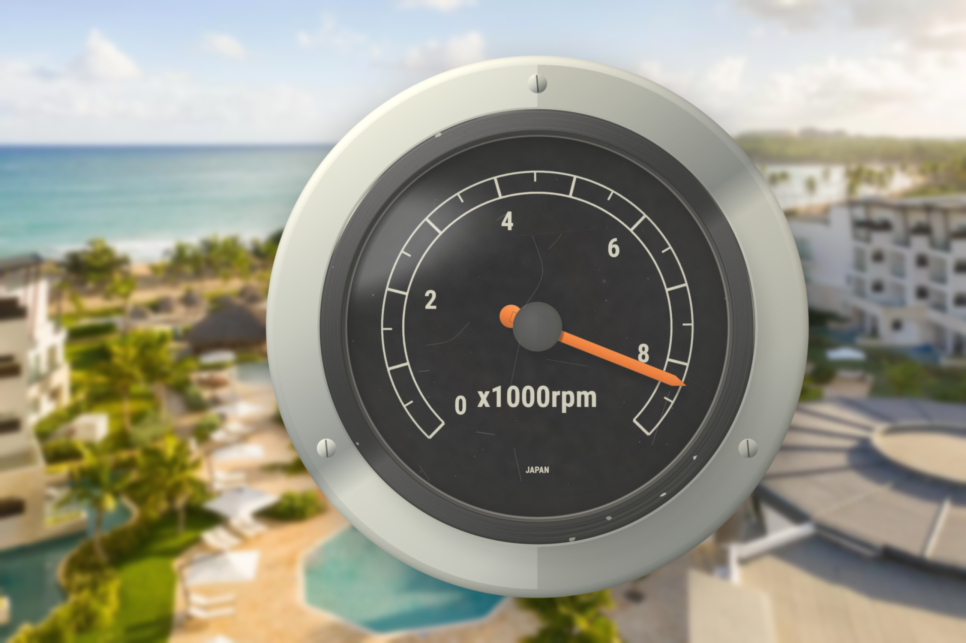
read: 8250 rpm
